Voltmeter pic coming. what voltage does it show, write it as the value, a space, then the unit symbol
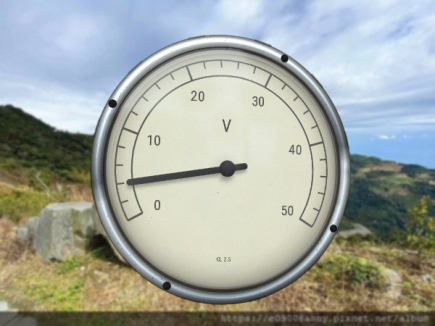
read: 4 V
